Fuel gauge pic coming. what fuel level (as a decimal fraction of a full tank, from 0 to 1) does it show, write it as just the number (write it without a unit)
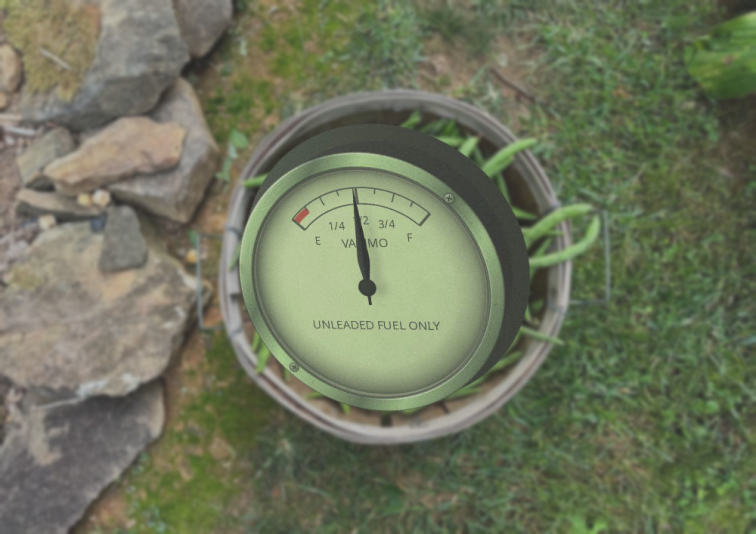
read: 0.5
